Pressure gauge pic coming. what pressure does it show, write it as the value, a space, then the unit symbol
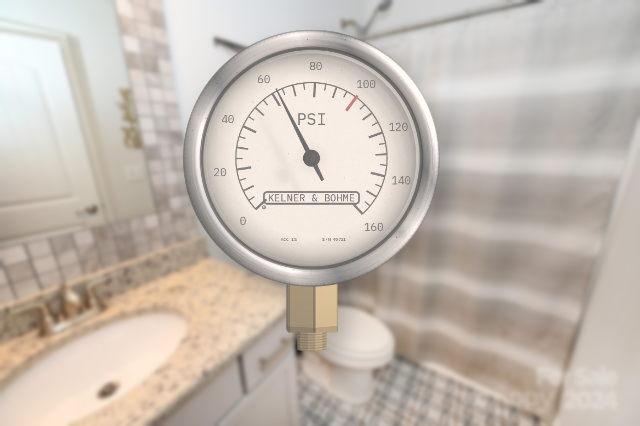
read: 62.5 psi
